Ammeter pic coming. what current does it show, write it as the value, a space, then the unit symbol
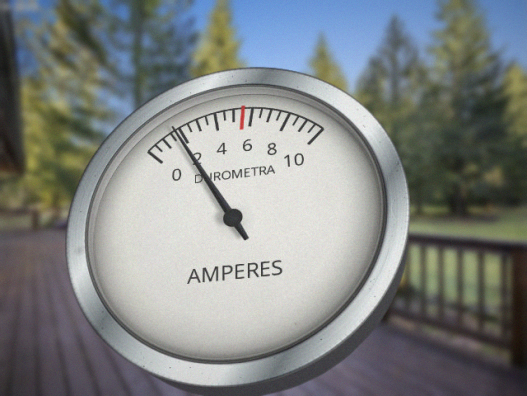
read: 1.75 A
